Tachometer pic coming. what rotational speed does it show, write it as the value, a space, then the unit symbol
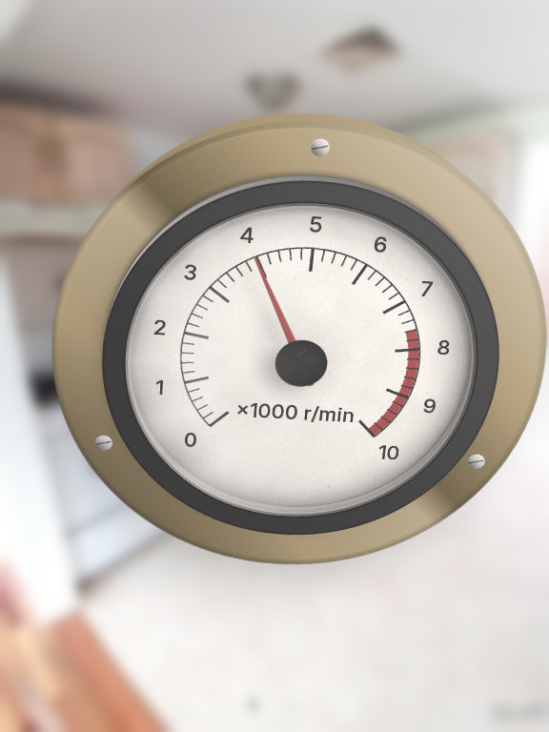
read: 4000 rpm
